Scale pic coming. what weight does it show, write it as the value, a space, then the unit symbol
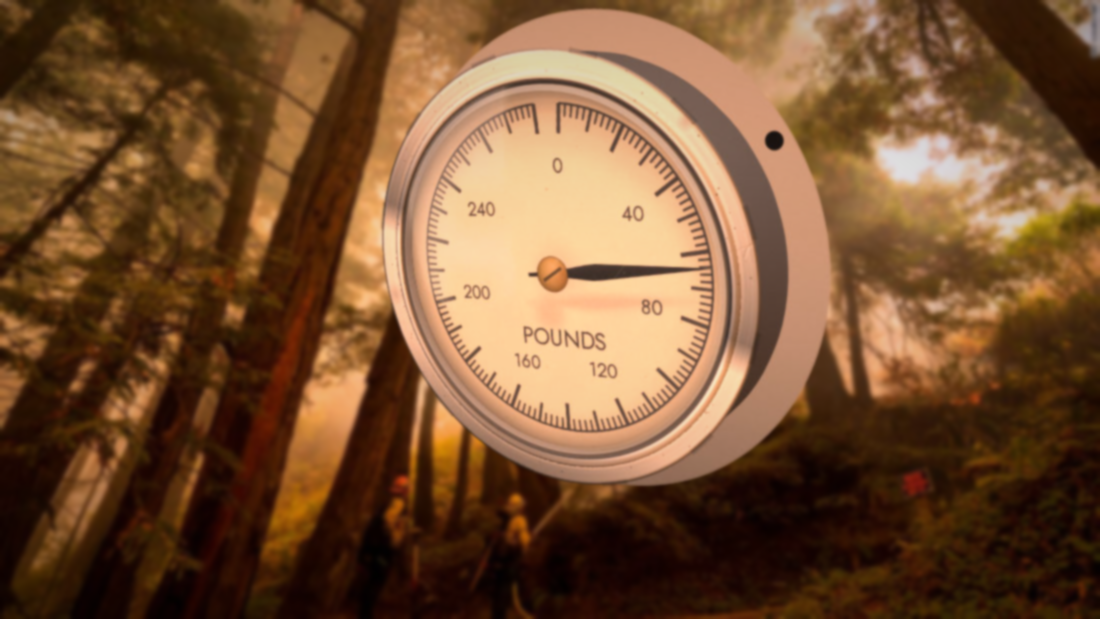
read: 64 lb
